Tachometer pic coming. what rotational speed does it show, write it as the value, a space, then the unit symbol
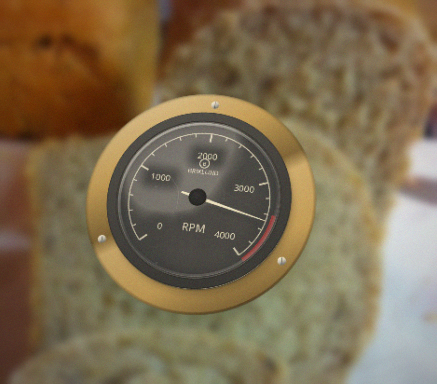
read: 3500 rpm
